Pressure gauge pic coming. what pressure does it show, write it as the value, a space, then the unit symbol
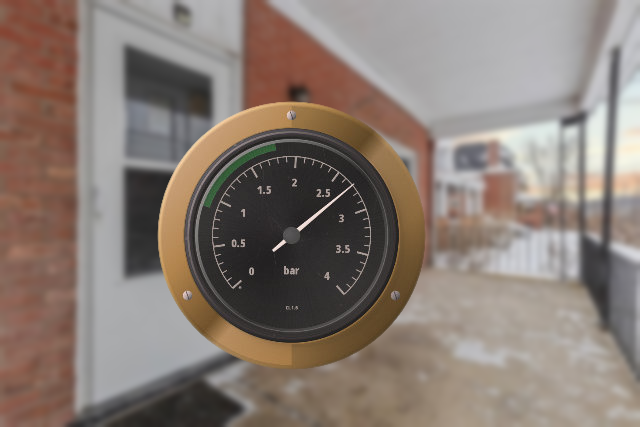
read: 2.7 bar
